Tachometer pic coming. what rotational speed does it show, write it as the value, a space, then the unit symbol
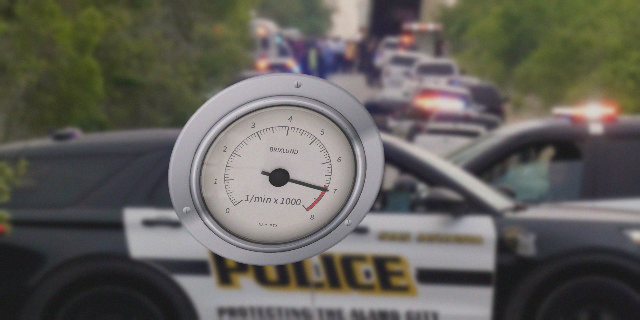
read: 7000 rpm
